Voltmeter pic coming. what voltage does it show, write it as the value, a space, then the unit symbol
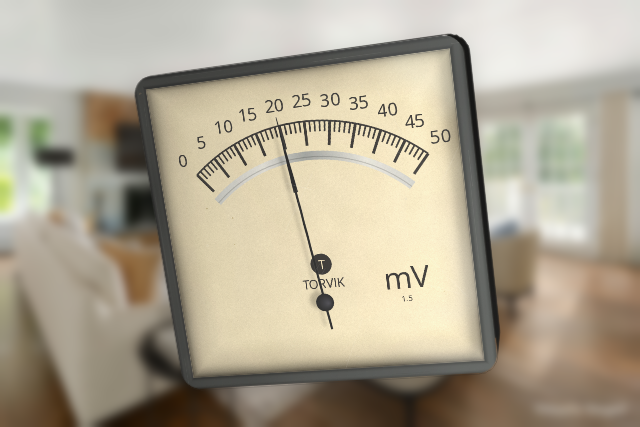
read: 20 mV
